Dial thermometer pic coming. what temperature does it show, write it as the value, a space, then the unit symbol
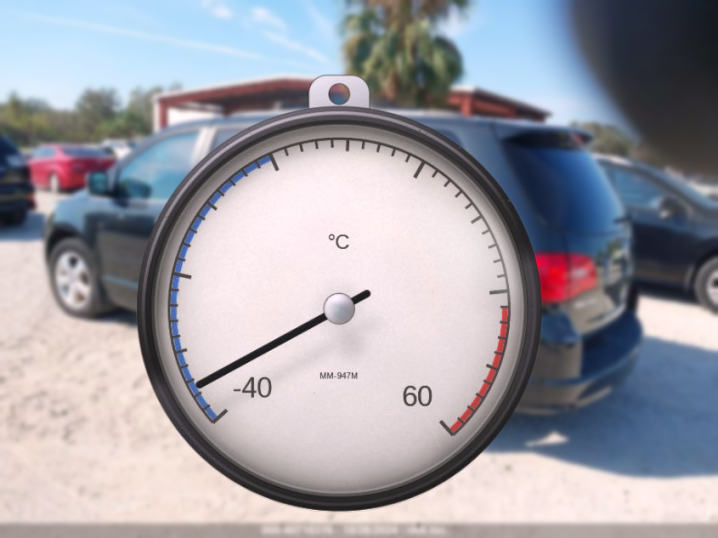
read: -35 °C
